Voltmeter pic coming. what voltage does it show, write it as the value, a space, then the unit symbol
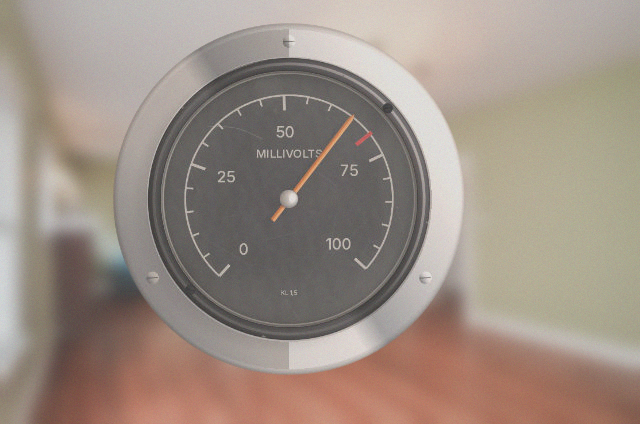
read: 65 mV
